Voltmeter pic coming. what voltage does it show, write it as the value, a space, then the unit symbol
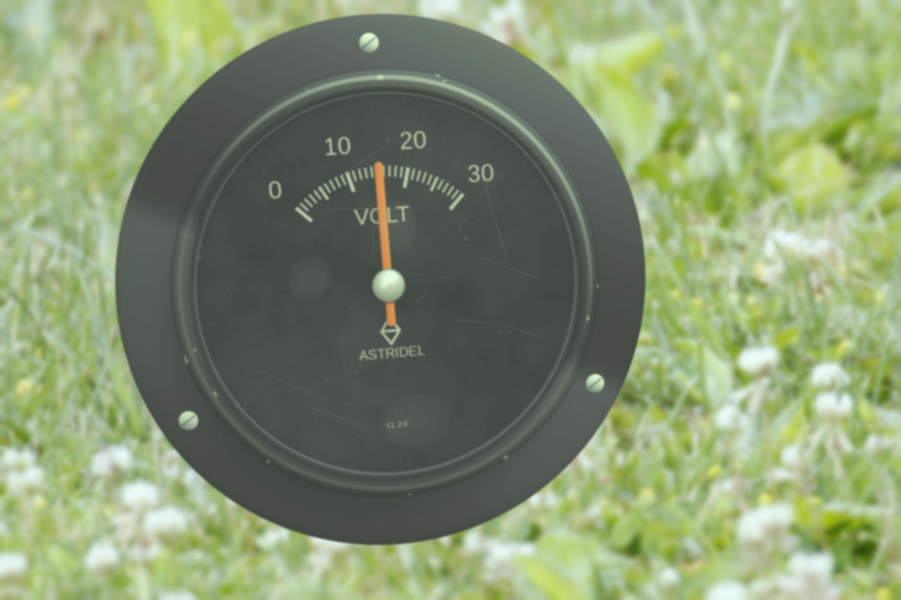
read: 15 V
